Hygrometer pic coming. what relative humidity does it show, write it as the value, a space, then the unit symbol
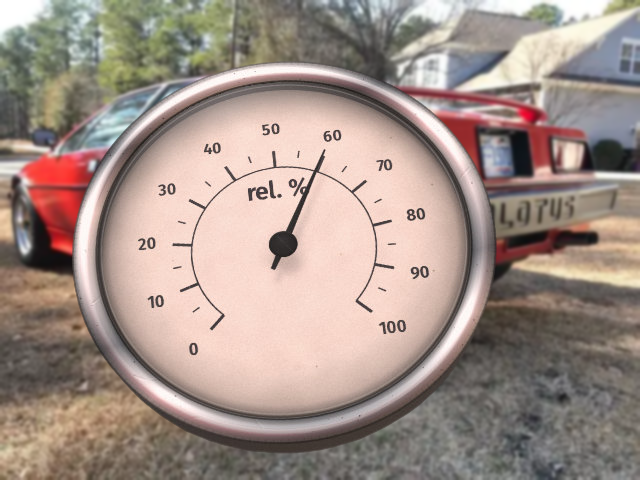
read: 60 %
